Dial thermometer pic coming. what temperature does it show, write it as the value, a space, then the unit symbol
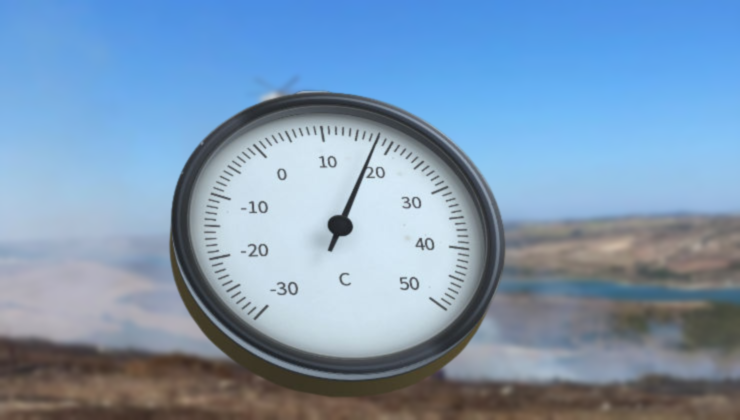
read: 18 °C
